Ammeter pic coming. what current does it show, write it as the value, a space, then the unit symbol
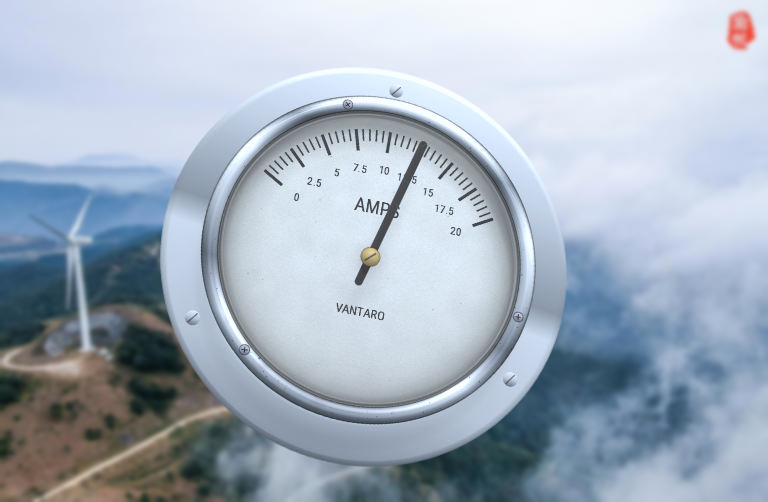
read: 12.5 A
